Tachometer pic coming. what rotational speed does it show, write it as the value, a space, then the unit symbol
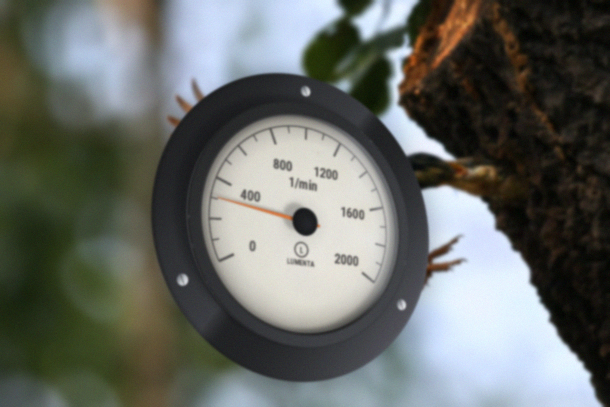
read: 300 rpm
